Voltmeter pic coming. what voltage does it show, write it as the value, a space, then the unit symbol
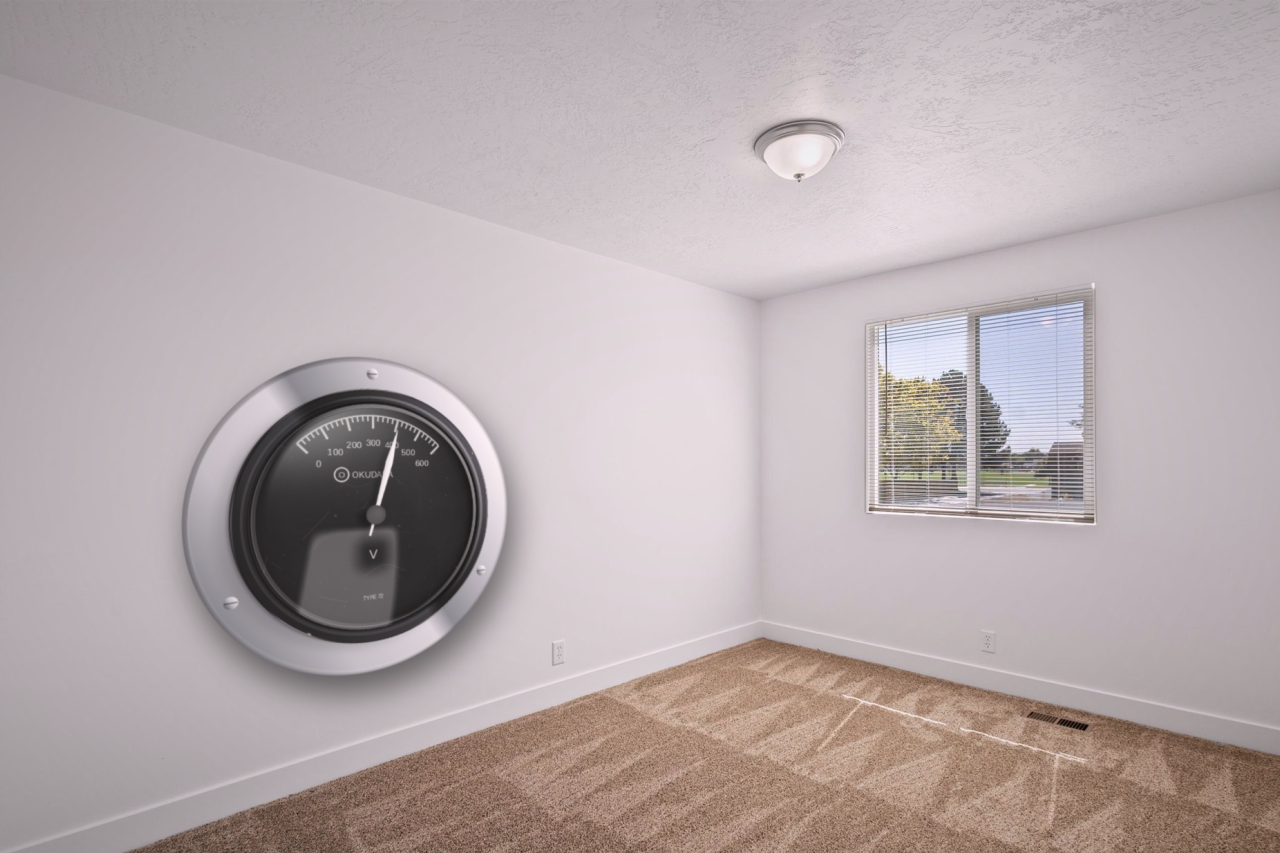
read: 400 V
